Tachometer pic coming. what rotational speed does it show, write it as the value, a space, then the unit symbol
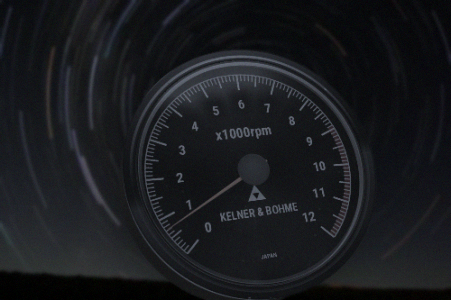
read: 700 rpm
